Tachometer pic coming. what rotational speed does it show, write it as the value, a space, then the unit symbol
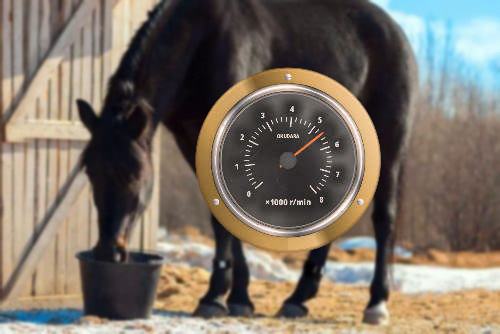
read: 5400 rpm
